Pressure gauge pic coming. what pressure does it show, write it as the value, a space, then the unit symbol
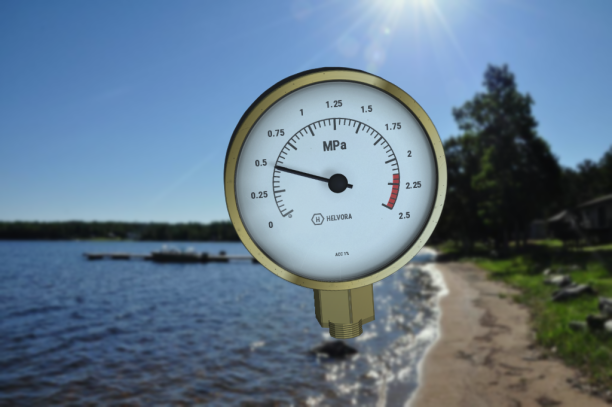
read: 0.5 MPa
